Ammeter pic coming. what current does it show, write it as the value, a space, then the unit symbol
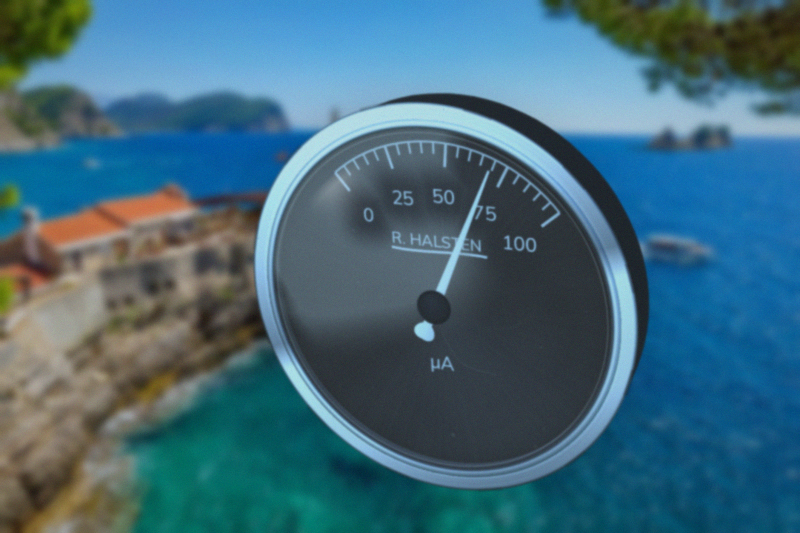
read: 70 µA
